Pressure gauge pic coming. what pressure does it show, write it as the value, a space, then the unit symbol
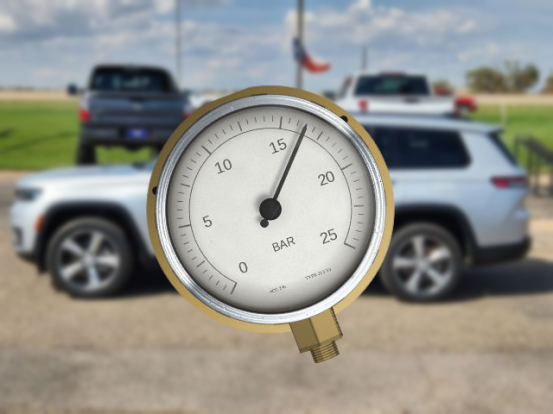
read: 16.5 bar
